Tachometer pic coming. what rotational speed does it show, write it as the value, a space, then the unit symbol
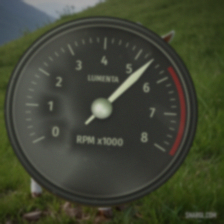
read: 5400 rpm
